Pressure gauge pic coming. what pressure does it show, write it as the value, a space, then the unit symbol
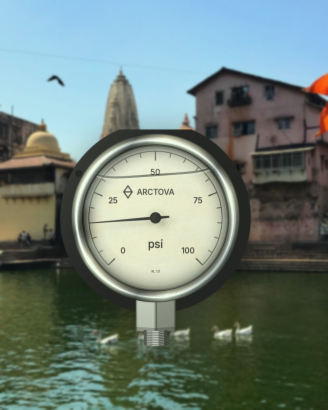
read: 15 psi
